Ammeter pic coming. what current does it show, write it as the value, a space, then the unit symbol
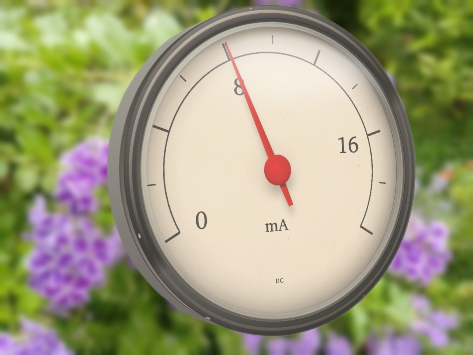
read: 8 mA
